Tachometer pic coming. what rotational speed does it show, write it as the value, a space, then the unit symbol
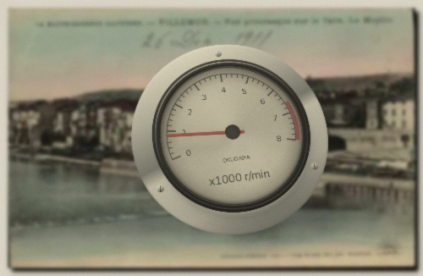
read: 800 rpm
